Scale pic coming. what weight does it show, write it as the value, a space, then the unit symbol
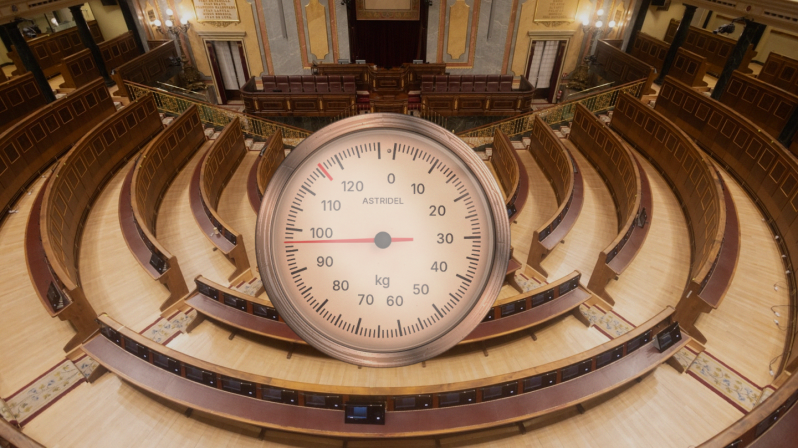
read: 97 kg
